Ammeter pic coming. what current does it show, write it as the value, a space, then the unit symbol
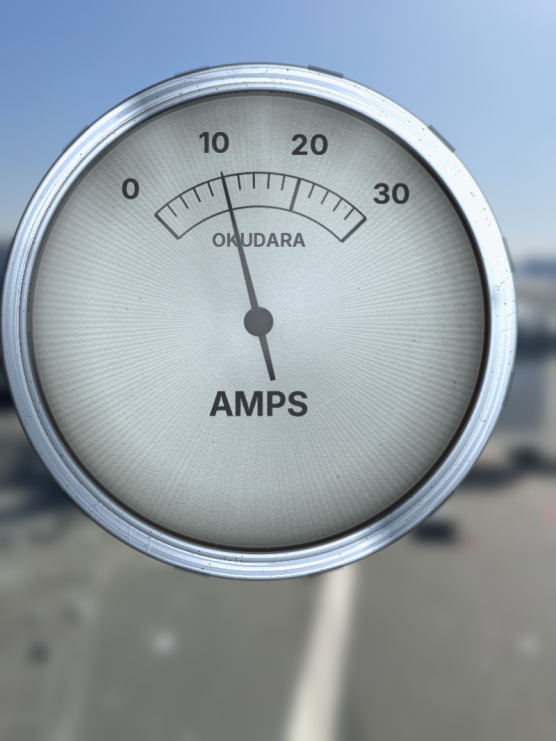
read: 10 A
